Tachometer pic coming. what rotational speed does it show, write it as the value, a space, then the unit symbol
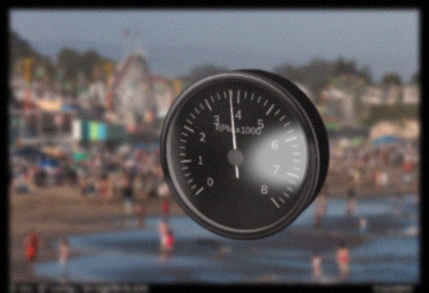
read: 3800 rpm
